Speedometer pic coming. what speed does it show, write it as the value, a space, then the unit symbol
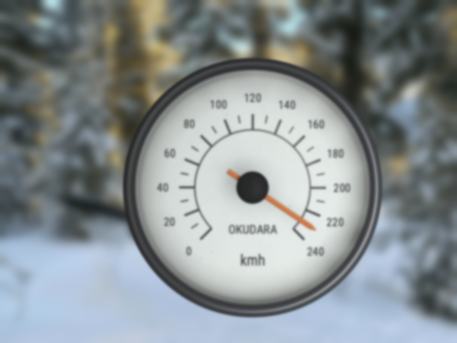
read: 230 km/h
